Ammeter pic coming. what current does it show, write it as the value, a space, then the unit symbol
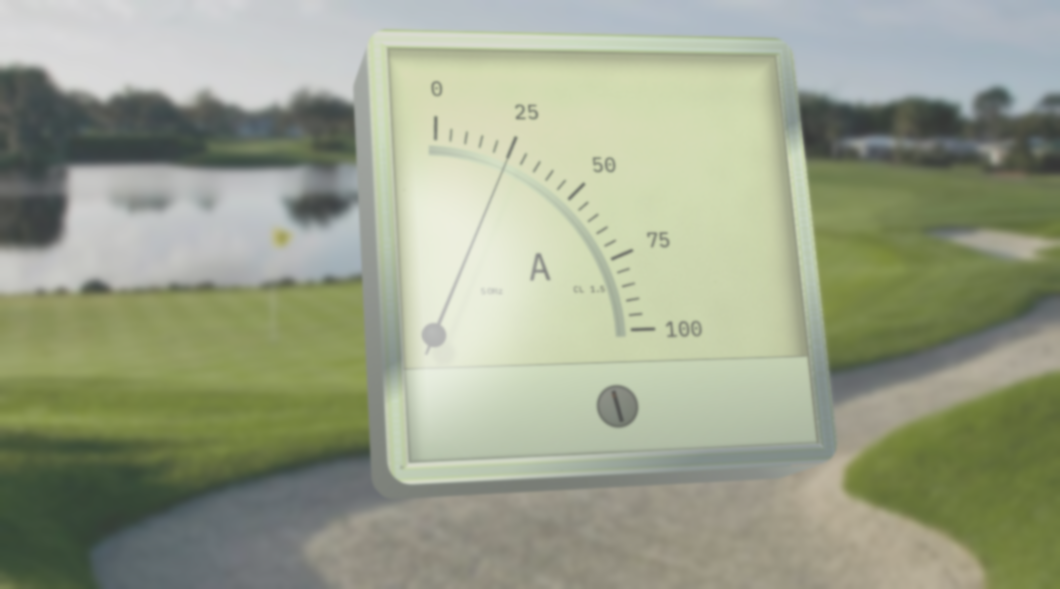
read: 25 A
